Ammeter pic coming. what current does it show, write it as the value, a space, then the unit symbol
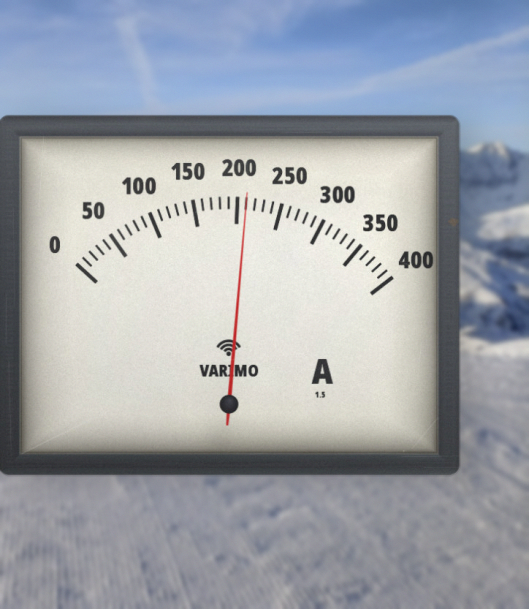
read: 210 A
